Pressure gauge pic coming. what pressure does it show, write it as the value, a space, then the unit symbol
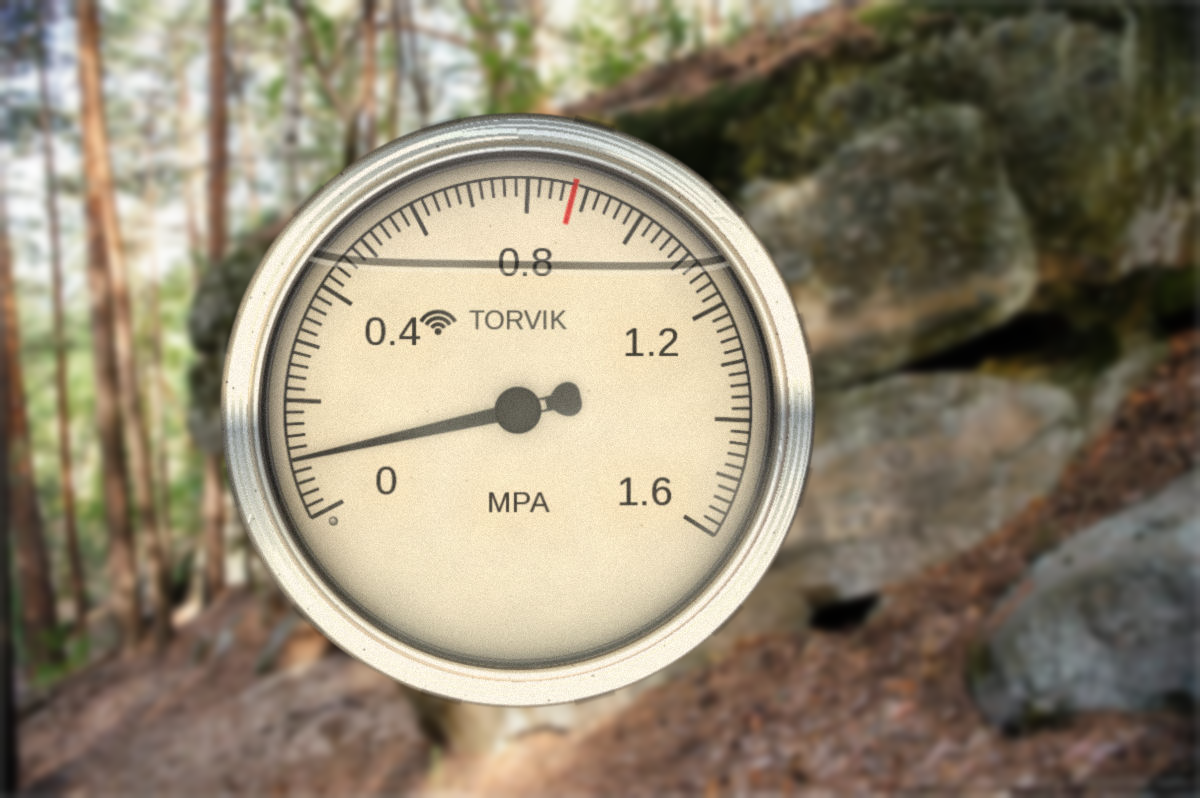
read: 0.1 MPa
